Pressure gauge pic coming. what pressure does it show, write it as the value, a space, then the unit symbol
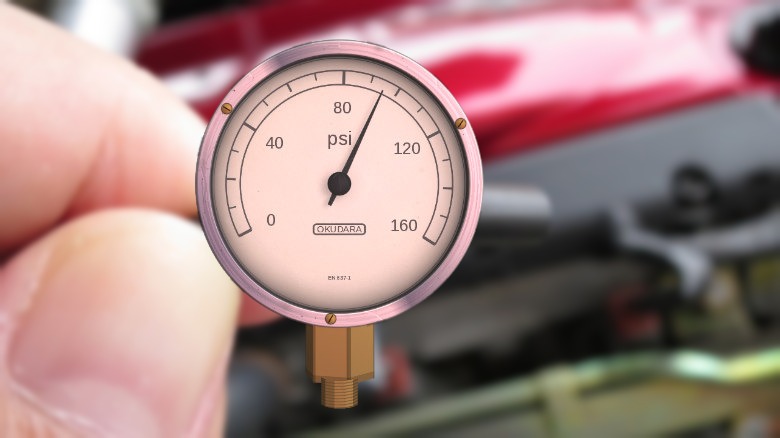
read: 95 psi
